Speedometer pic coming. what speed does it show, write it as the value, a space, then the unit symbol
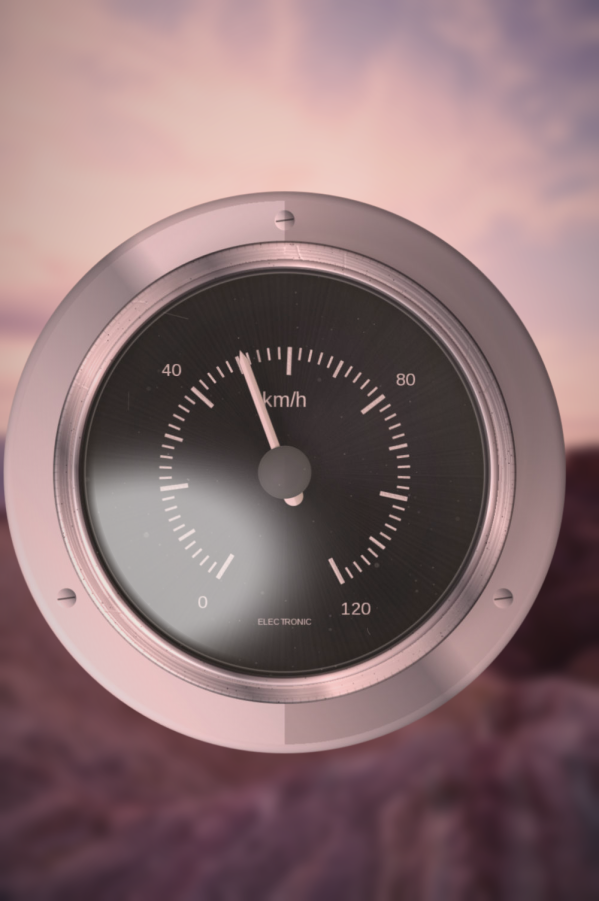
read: 51 km/h
